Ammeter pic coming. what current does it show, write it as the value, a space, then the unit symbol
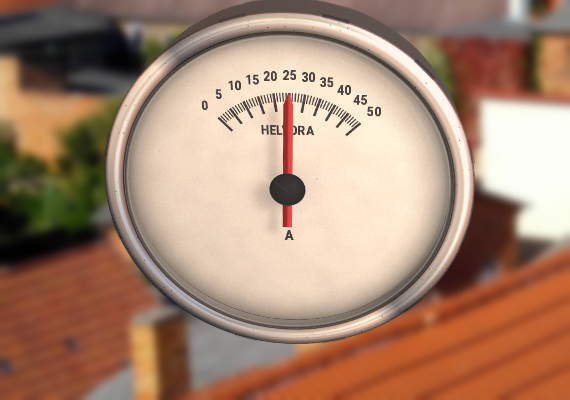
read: 25 A
